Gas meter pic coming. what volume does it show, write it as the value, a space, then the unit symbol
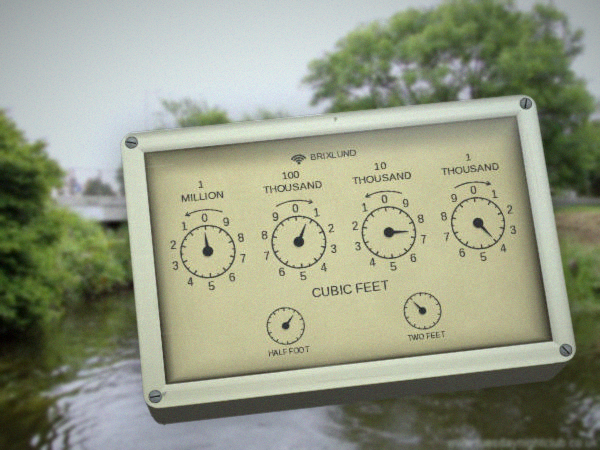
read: 7400 ft³
